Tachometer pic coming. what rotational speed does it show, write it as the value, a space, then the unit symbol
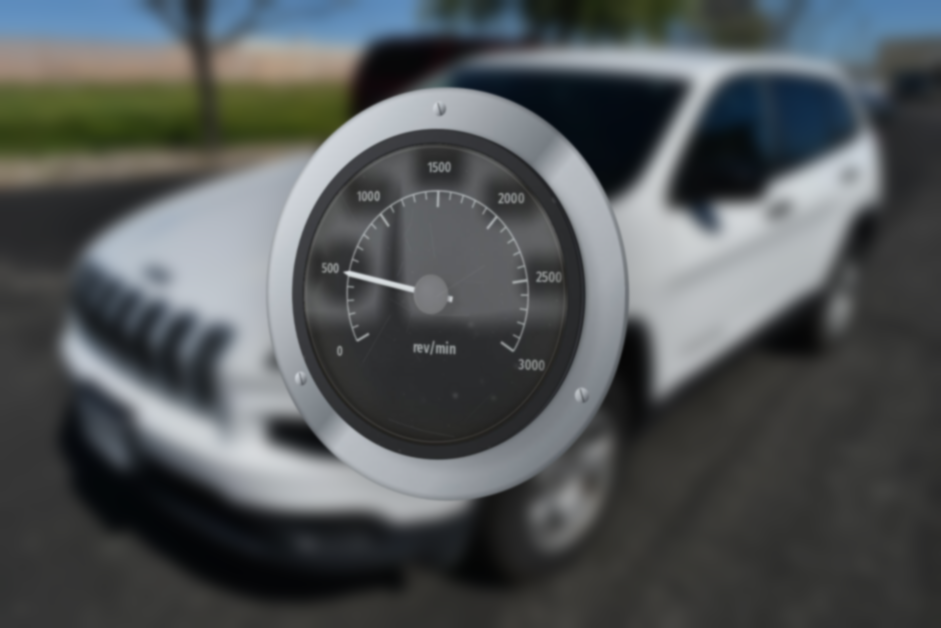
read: 500 rpm
